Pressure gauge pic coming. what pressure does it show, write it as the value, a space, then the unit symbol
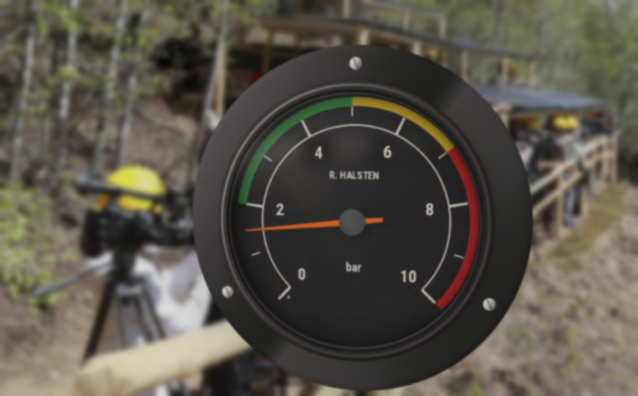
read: 1.5 bar
